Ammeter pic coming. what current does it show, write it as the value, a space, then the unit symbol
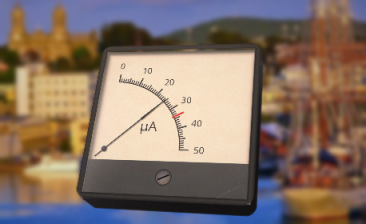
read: 25 µA
